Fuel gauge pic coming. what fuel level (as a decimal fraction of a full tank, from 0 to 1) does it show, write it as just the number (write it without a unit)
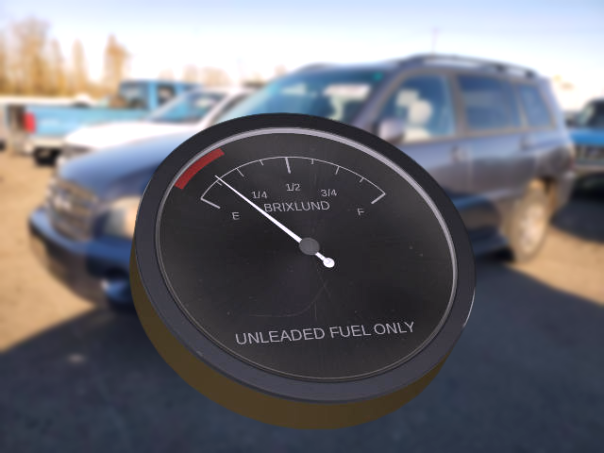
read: 0.125
